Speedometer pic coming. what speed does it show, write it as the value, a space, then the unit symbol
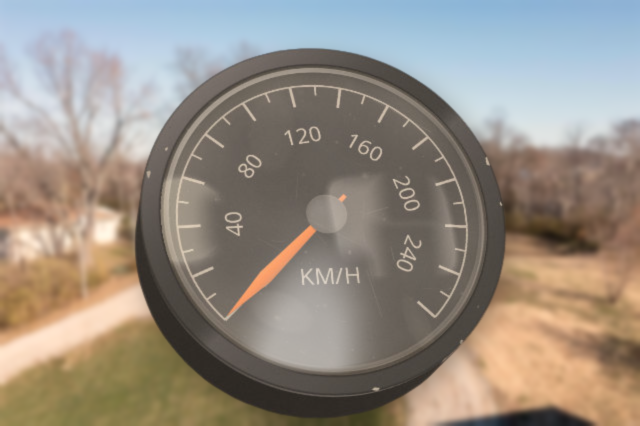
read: 0 km/h
